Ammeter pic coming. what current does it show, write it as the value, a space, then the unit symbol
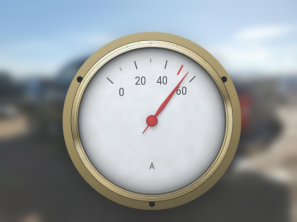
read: 55 A
